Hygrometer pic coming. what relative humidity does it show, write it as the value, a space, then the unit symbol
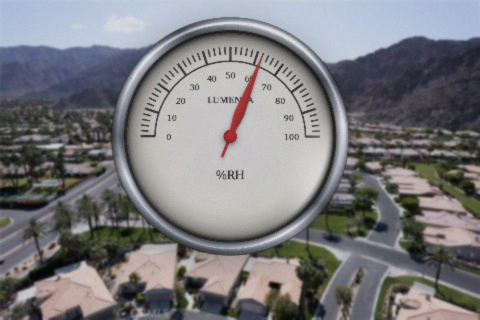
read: 62 %
